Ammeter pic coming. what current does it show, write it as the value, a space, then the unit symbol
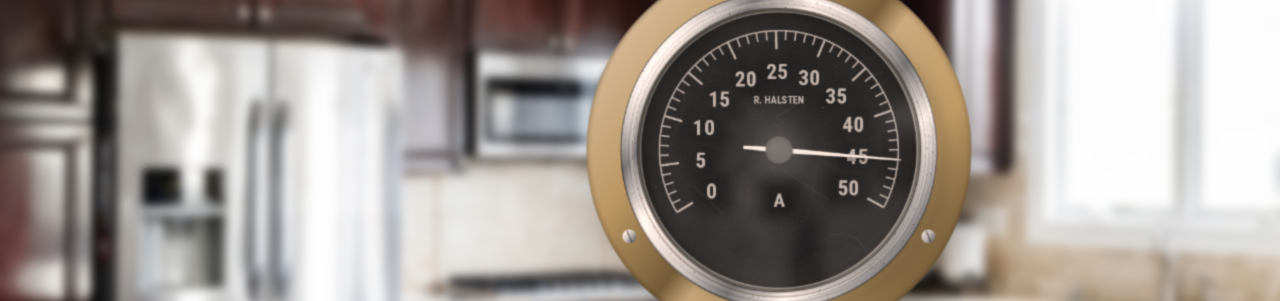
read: 45 A
